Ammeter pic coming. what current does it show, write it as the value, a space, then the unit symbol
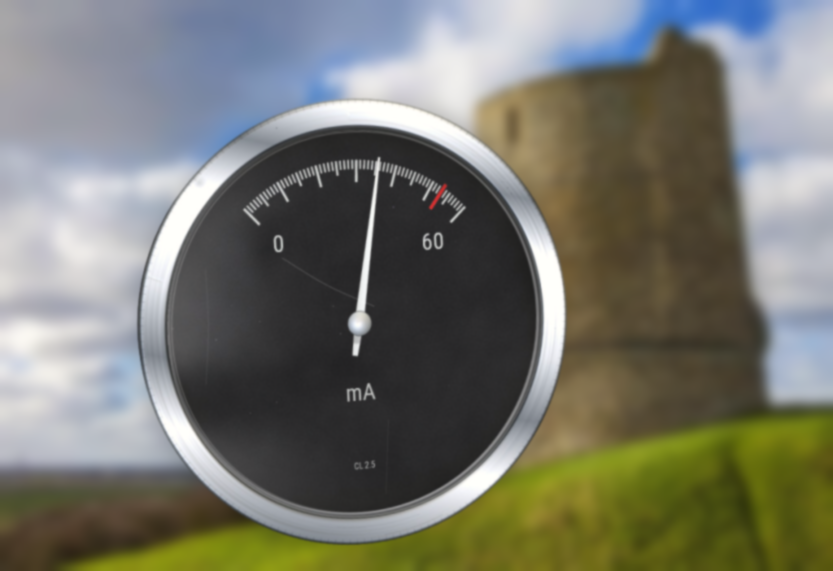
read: 35 mA
